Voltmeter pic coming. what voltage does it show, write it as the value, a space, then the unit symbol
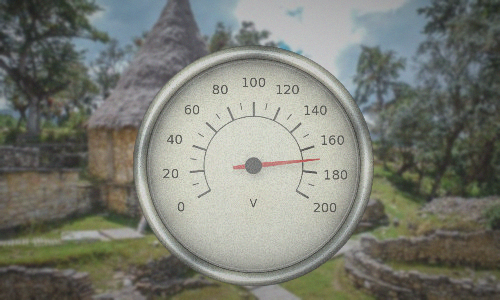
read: 170 V
